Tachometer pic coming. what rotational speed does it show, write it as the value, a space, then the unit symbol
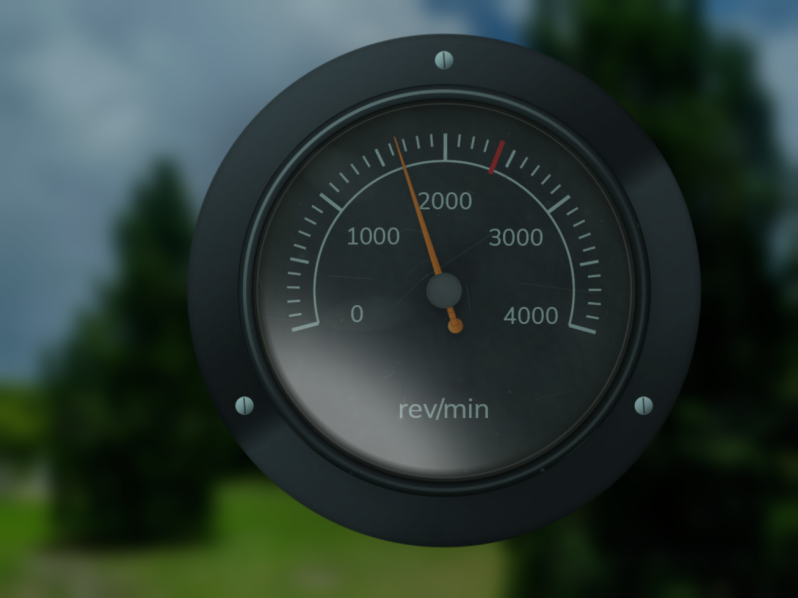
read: 1650 rpm
